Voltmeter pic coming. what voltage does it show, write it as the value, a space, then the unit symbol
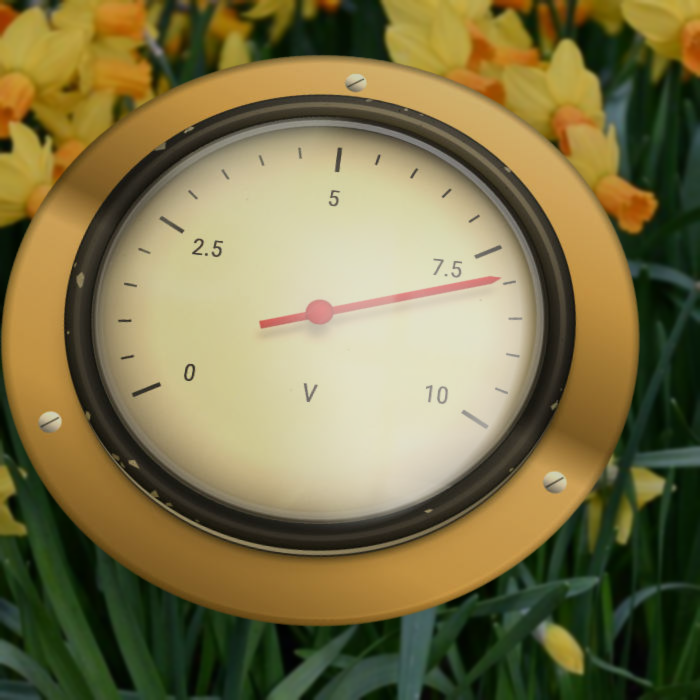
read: 8 V
